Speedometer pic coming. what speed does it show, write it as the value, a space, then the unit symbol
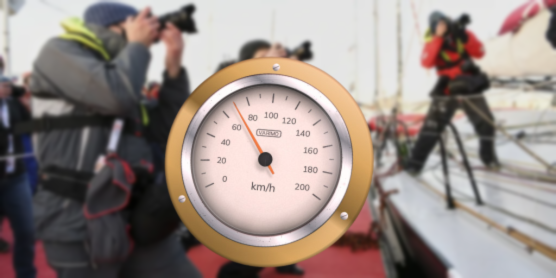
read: 70 km/h
